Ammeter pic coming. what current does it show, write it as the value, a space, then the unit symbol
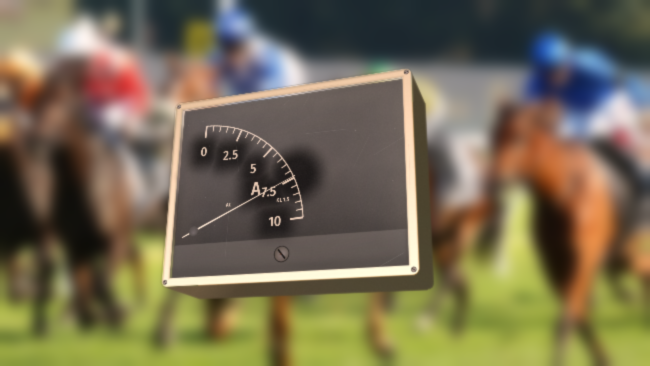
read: 7.5 A
